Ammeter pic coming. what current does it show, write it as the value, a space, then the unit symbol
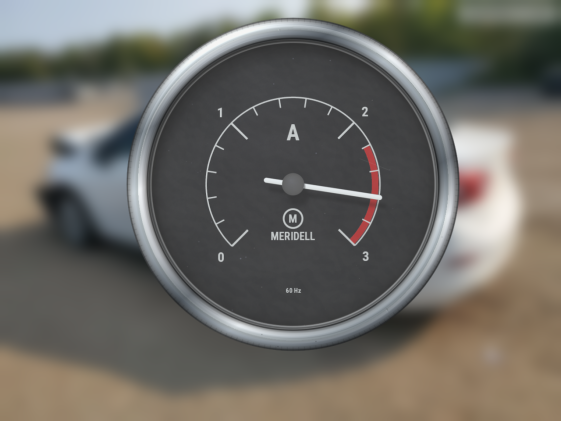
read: 2.6 A
